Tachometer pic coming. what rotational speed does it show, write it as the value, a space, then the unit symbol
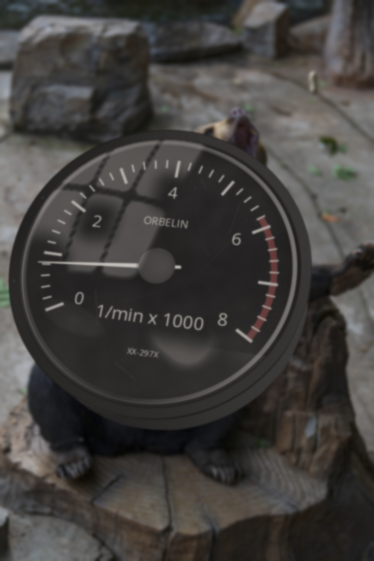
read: 800 rpm
